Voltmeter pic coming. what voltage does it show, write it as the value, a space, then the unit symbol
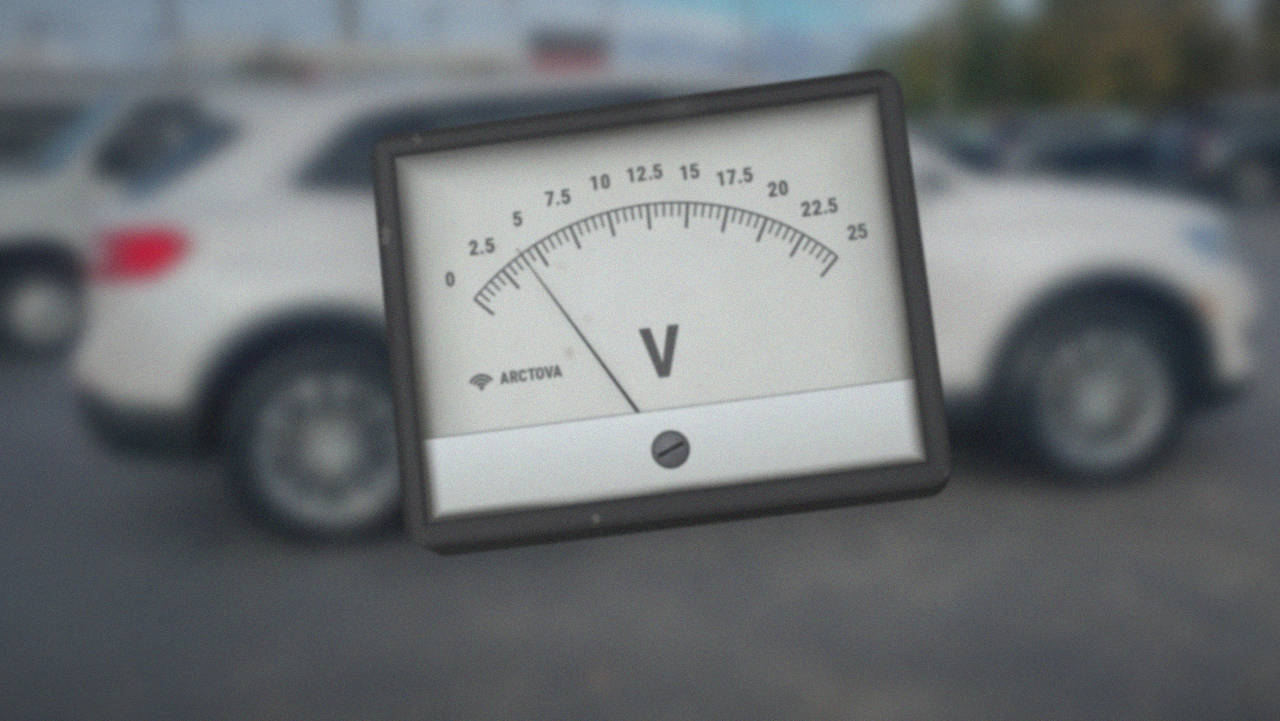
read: 4 V
